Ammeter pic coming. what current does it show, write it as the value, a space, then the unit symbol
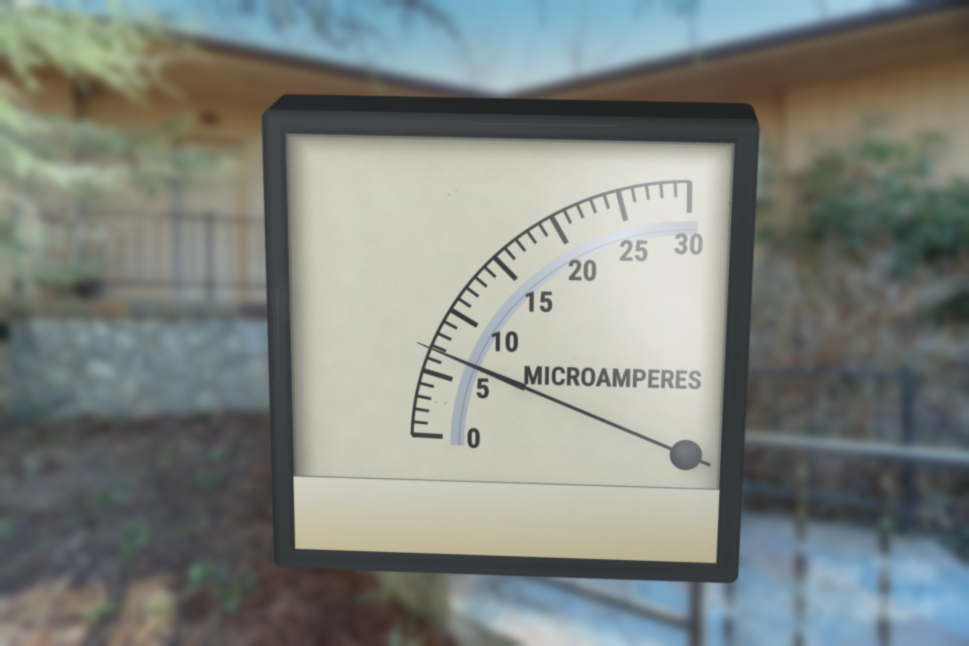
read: 7 µA
